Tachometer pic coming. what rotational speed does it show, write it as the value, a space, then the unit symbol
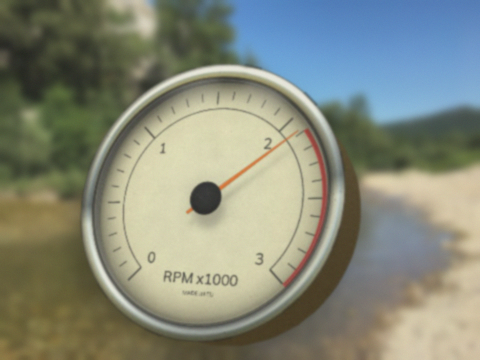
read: 2100 rpm
